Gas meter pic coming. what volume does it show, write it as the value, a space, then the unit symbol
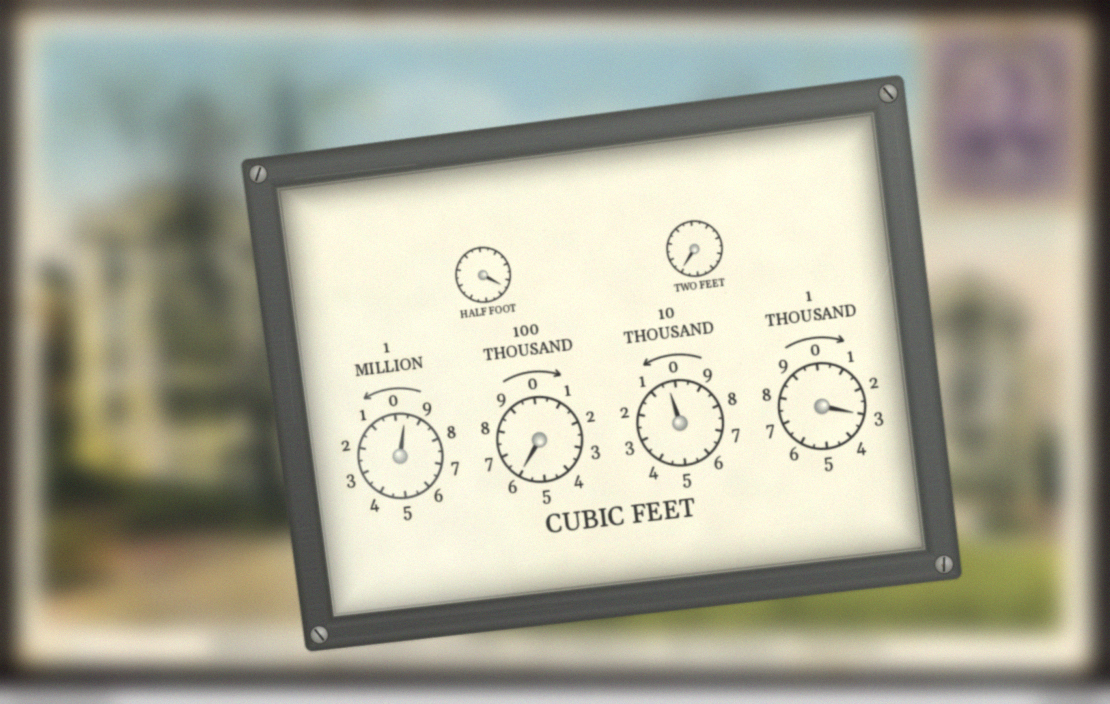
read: 960300 ft³
